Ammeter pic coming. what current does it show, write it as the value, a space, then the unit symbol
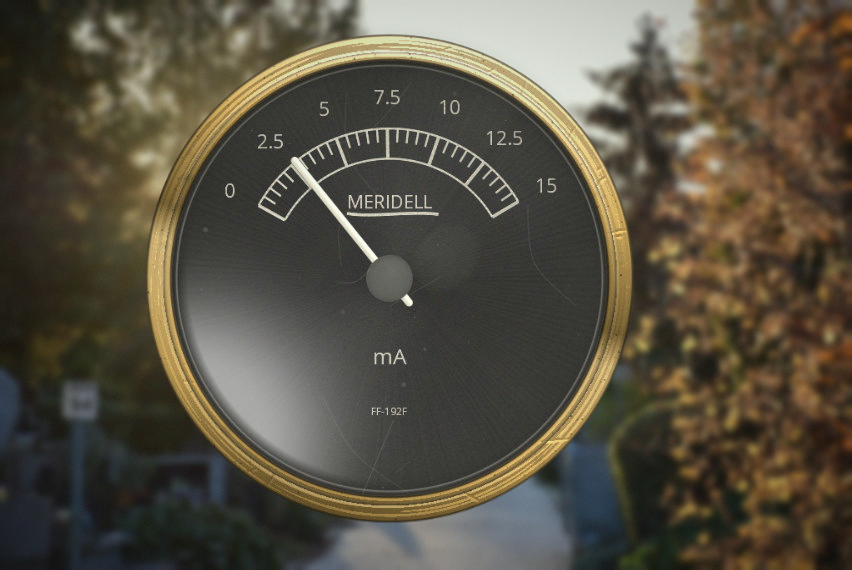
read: 2.75 mA
